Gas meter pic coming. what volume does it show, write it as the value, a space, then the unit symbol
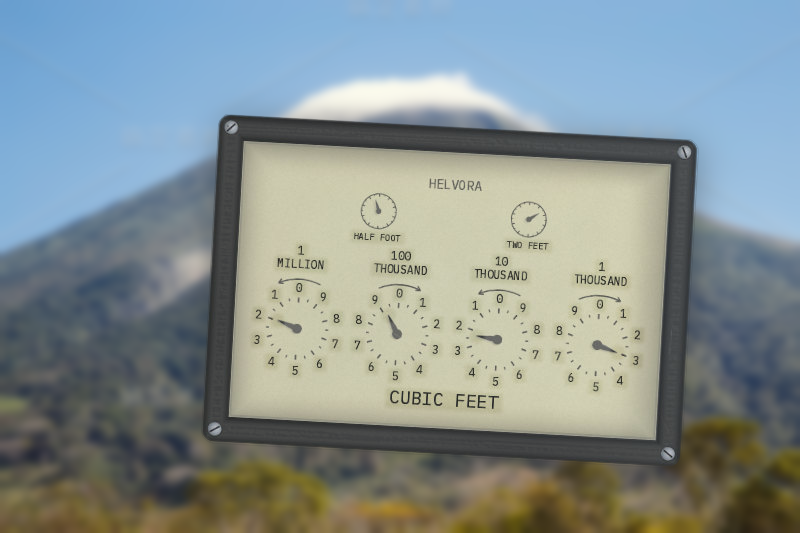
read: 192300 ft³
